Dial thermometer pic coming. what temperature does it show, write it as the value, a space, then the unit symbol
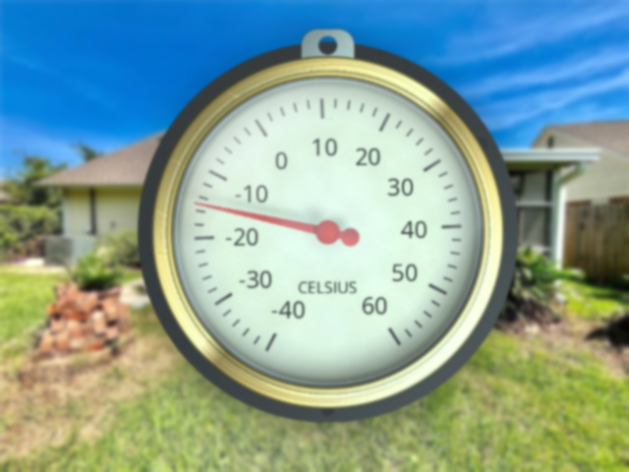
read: -15 °C
